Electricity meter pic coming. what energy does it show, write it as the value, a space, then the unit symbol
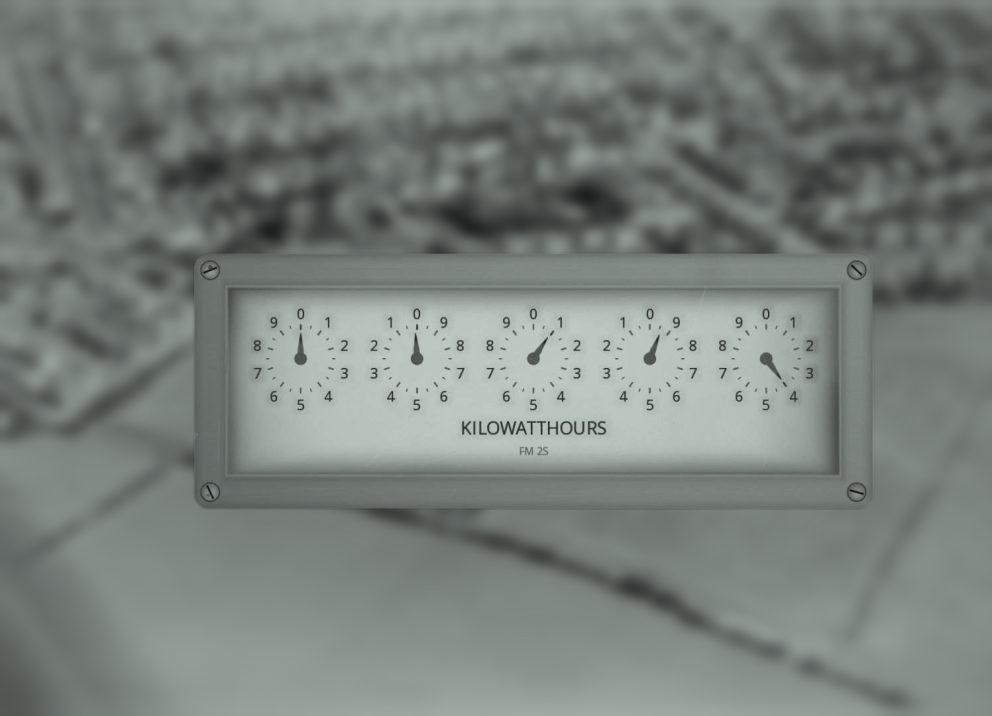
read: 94 kWh
